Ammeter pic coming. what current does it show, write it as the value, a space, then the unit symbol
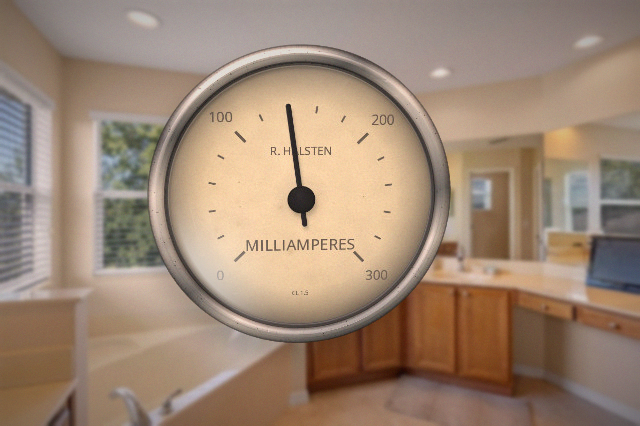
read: 140 mA
